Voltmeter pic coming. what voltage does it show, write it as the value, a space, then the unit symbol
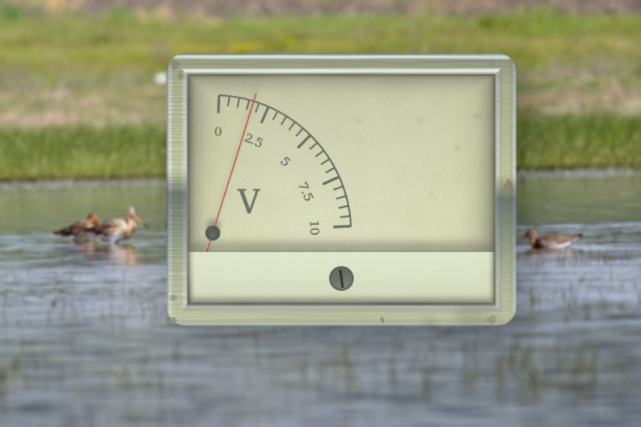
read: 1.75 V
